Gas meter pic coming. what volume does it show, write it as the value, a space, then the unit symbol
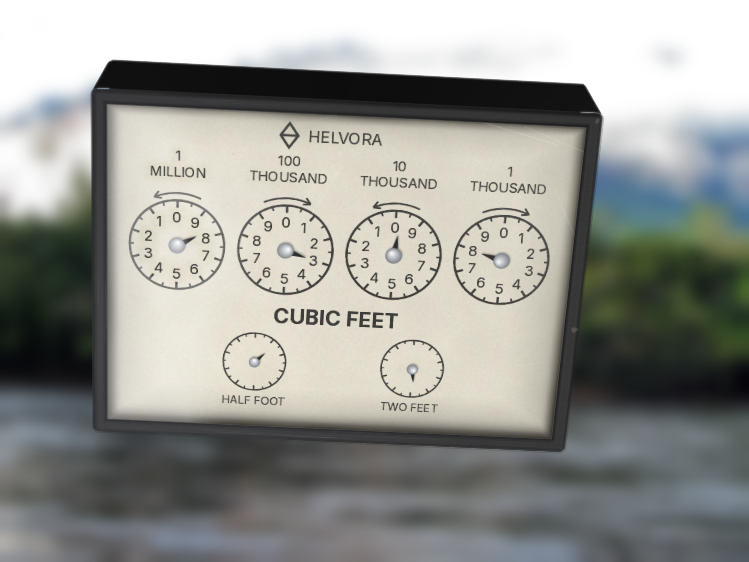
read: 829800 ft³
